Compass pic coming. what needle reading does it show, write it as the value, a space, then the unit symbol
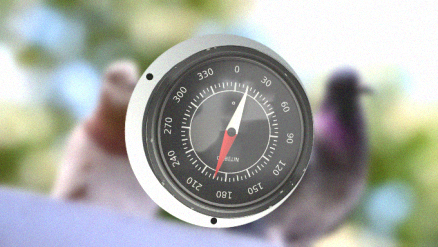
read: 195 °
